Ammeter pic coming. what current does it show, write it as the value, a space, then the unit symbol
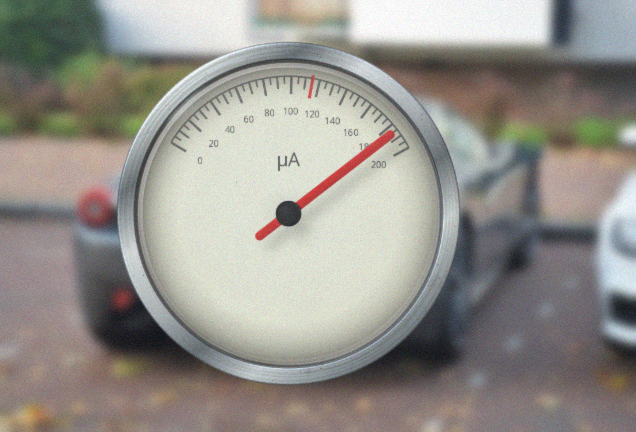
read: 185 µA
